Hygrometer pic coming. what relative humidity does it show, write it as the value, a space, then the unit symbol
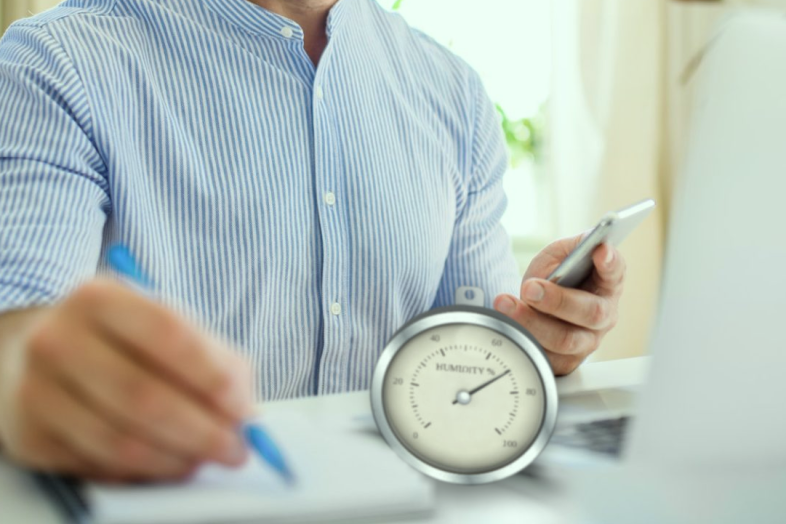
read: 70 %
